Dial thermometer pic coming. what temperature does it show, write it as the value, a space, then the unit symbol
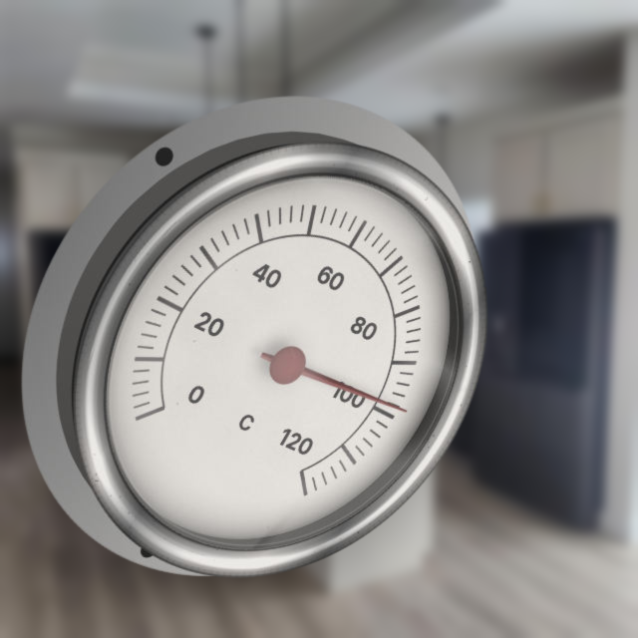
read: 98 °C
